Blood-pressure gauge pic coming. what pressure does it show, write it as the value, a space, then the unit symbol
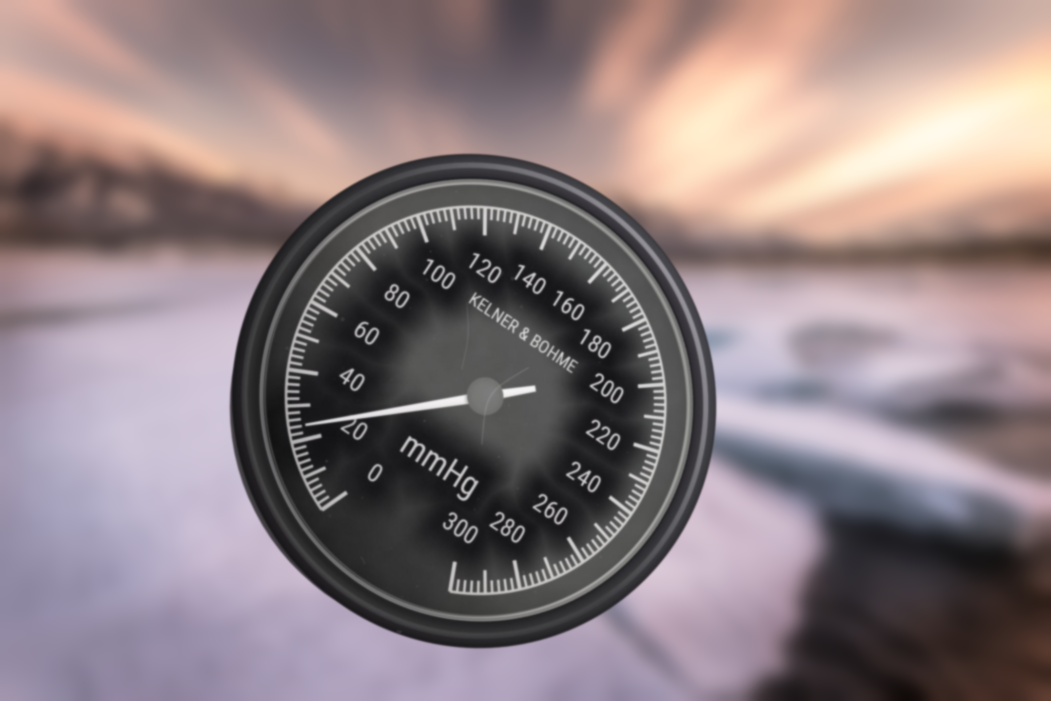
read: 24 mmHg
